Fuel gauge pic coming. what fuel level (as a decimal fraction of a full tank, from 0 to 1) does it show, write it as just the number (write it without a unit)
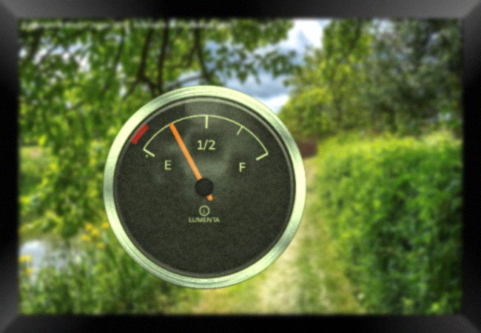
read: 0.25
